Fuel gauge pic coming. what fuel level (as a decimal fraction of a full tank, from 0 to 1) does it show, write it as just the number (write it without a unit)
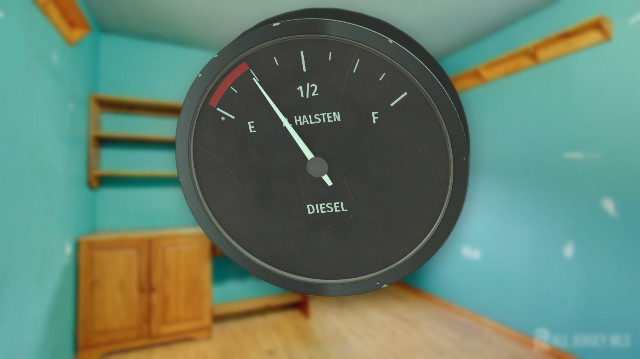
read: 0.25
